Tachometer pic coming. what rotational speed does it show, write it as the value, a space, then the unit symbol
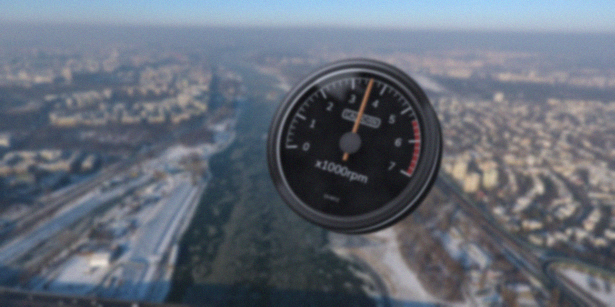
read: 3600 rpm
